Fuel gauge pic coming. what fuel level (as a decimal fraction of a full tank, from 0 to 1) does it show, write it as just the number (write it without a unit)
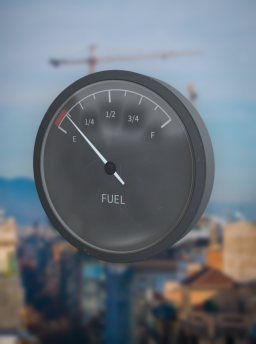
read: 0.125
